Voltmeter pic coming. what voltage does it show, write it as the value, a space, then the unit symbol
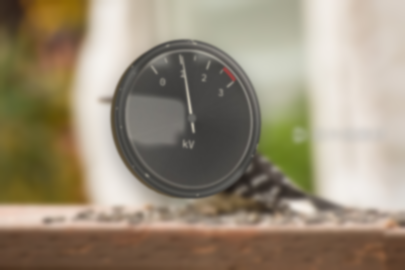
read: 1 kV
